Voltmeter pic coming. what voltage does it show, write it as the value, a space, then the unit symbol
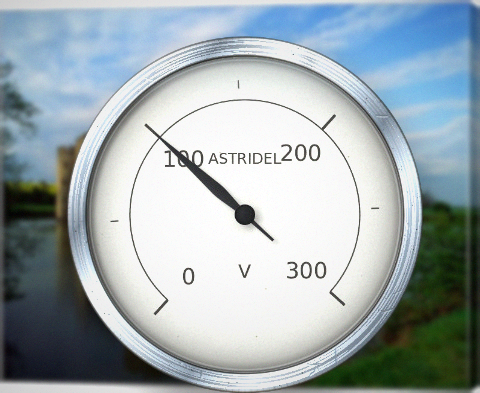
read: 100 V
